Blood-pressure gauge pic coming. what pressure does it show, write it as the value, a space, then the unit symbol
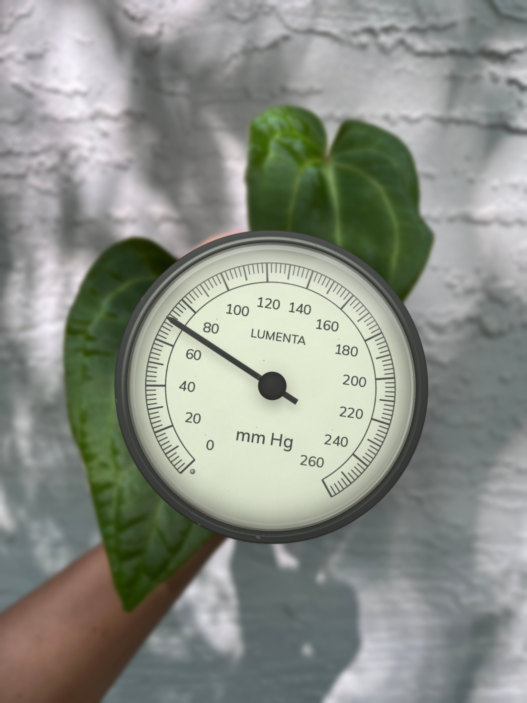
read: 70 mmHg
